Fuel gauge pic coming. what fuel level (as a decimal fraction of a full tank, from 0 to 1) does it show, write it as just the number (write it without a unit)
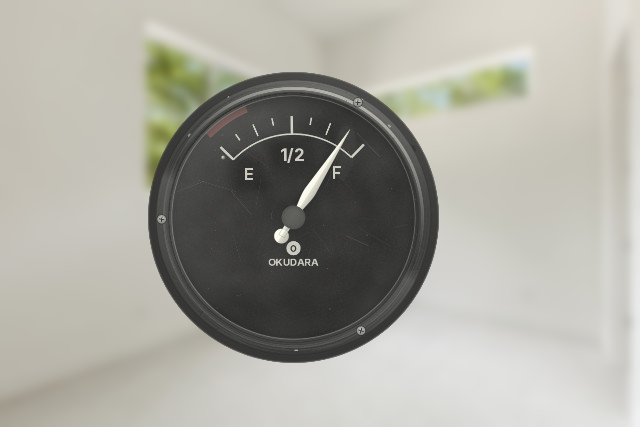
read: 0.875
